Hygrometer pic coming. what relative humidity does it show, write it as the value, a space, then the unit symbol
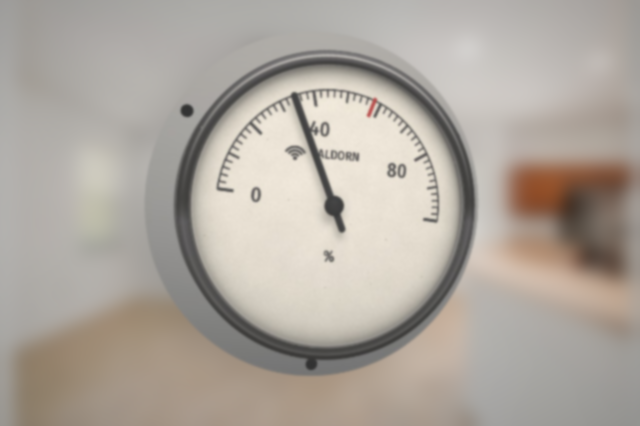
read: 34 %
